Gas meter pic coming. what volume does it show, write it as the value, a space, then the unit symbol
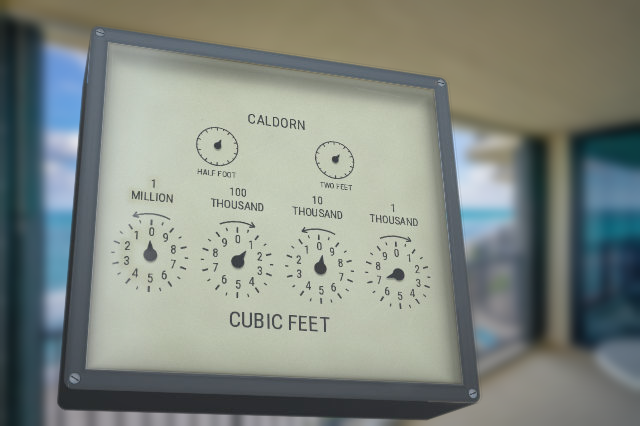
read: 9700 ft³
